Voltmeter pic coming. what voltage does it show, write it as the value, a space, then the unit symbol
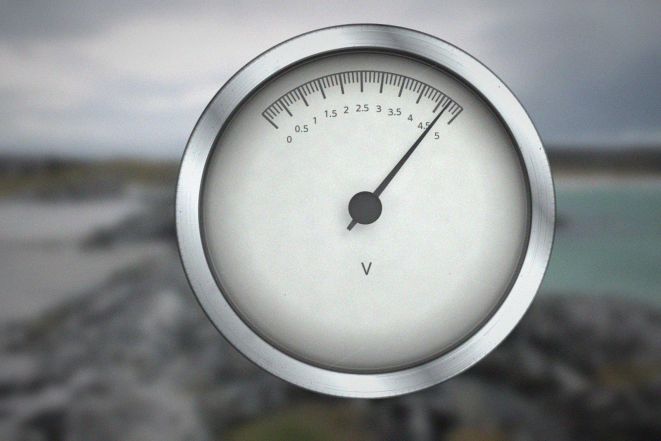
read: 4.7 V
